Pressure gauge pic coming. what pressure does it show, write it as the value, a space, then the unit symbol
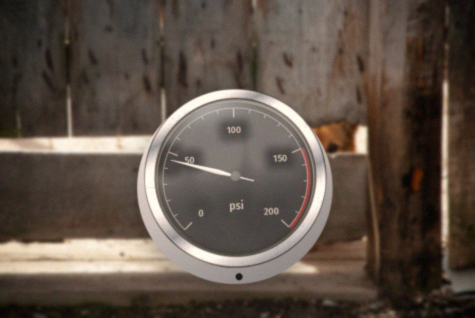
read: 45 psi
